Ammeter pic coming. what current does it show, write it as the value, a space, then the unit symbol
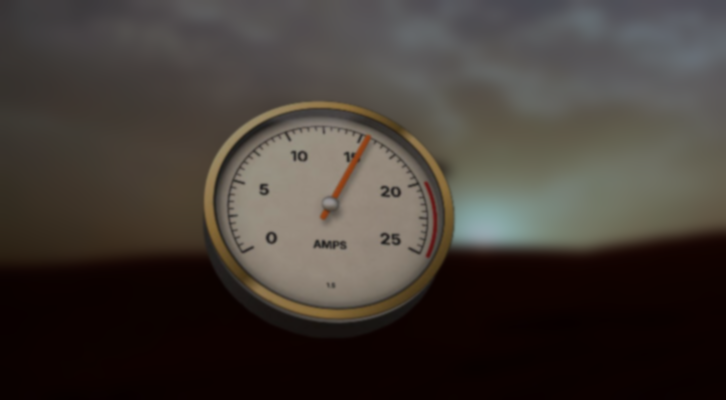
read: 15.5 A
